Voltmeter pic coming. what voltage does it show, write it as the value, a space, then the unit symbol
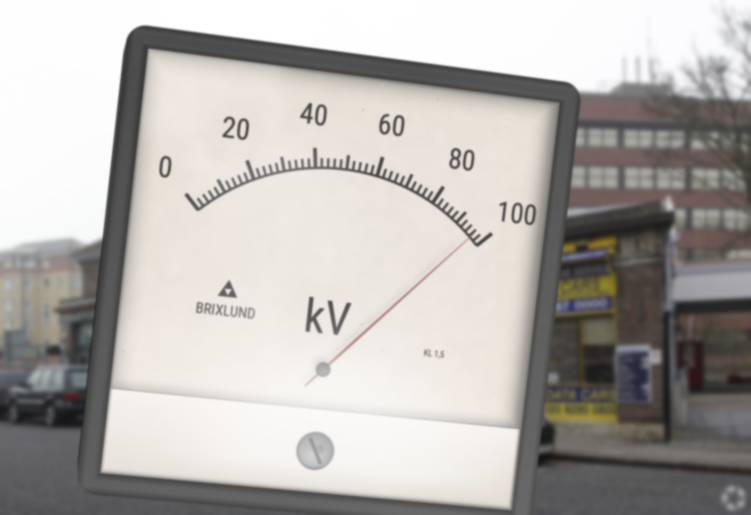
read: 96 kV
